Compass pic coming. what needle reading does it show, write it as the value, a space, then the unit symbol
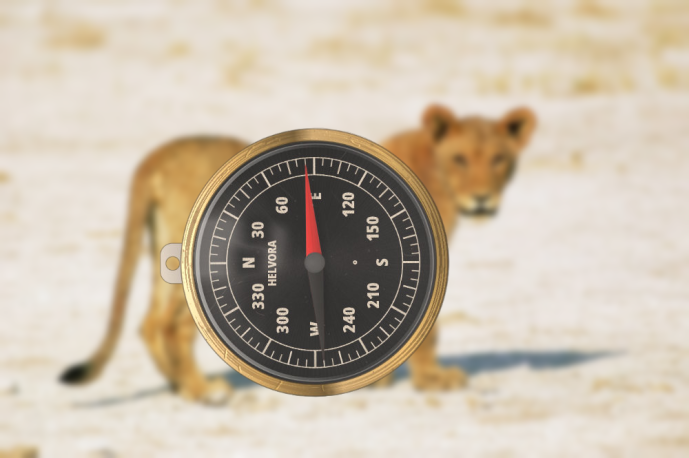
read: 85 °
